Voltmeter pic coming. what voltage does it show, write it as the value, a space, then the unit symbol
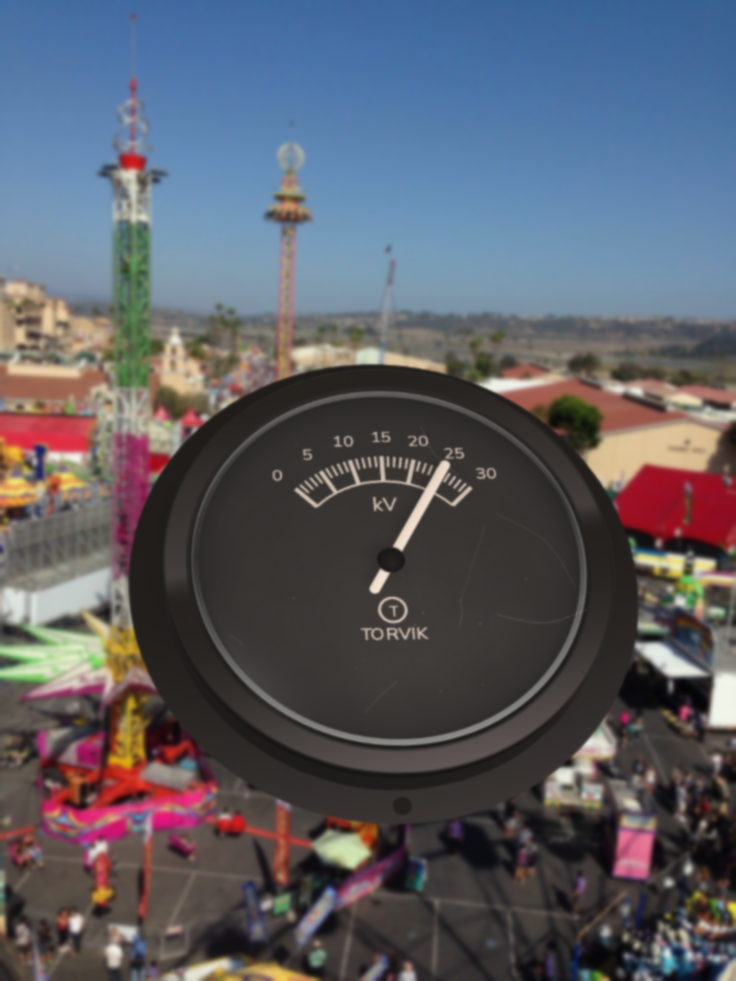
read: 25 kV
